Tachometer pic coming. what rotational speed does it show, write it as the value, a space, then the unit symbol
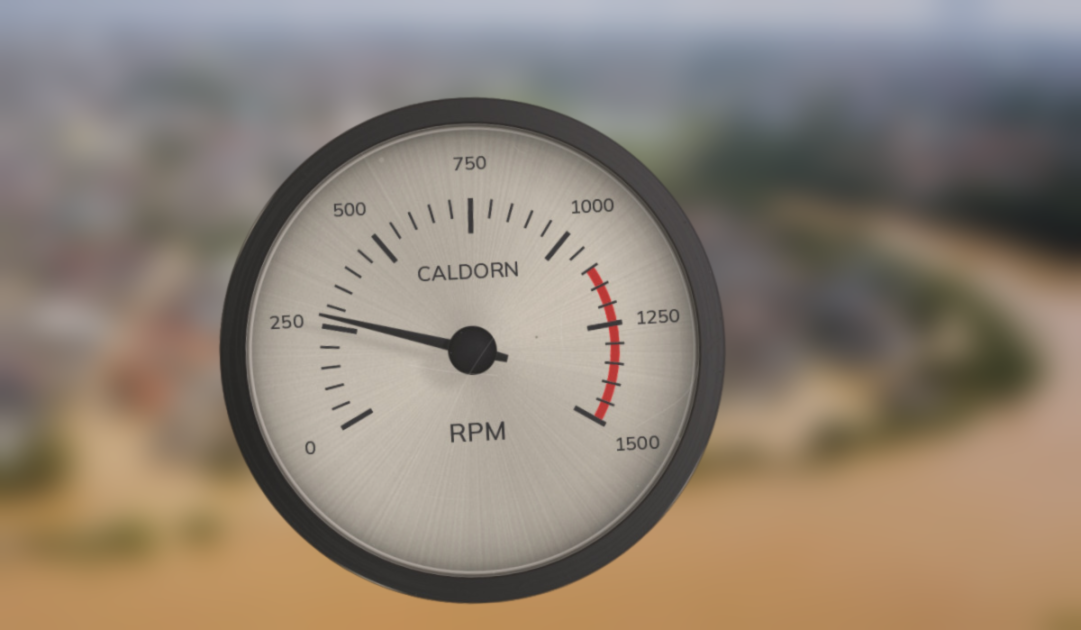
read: 275 rpm
